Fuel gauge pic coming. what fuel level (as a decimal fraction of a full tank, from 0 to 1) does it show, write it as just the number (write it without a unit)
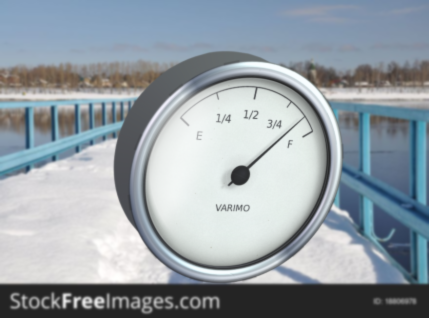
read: 0.875
